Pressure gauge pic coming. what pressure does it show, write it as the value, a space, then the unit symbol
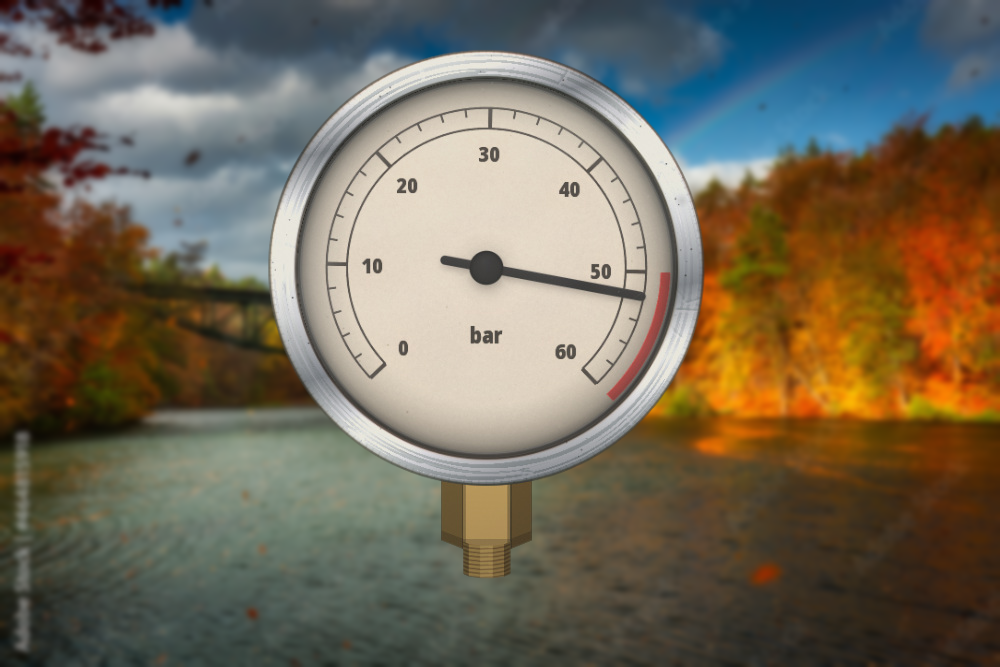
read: 52 bar
